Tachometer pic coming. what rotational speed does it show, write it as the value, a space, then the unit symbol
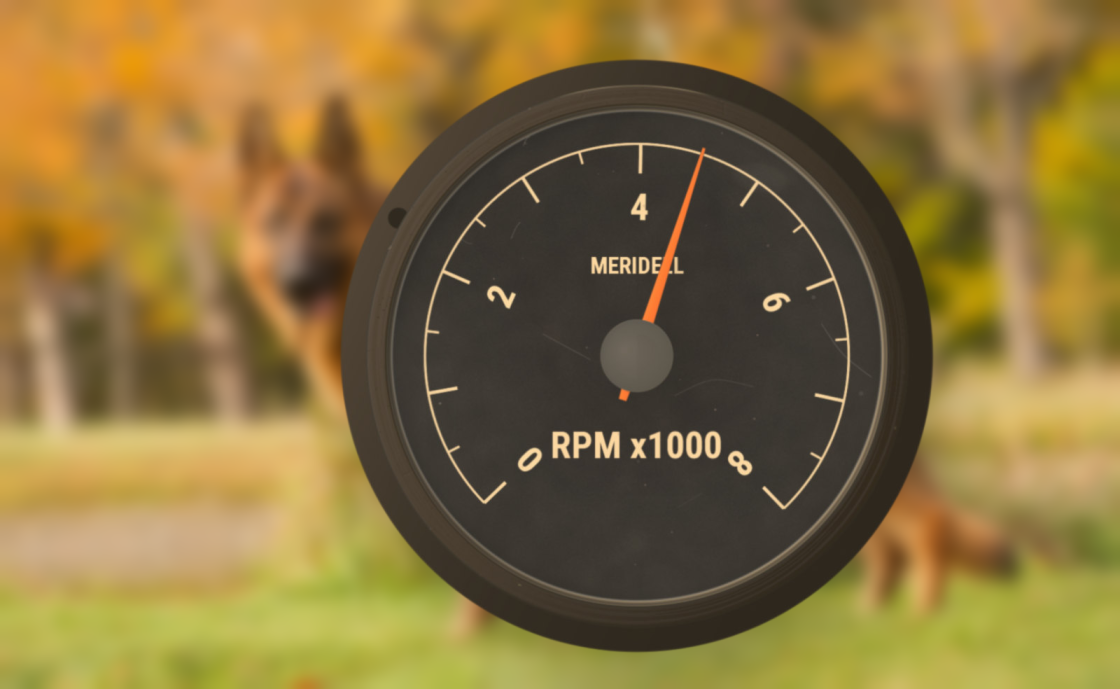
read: 4500 rpm
